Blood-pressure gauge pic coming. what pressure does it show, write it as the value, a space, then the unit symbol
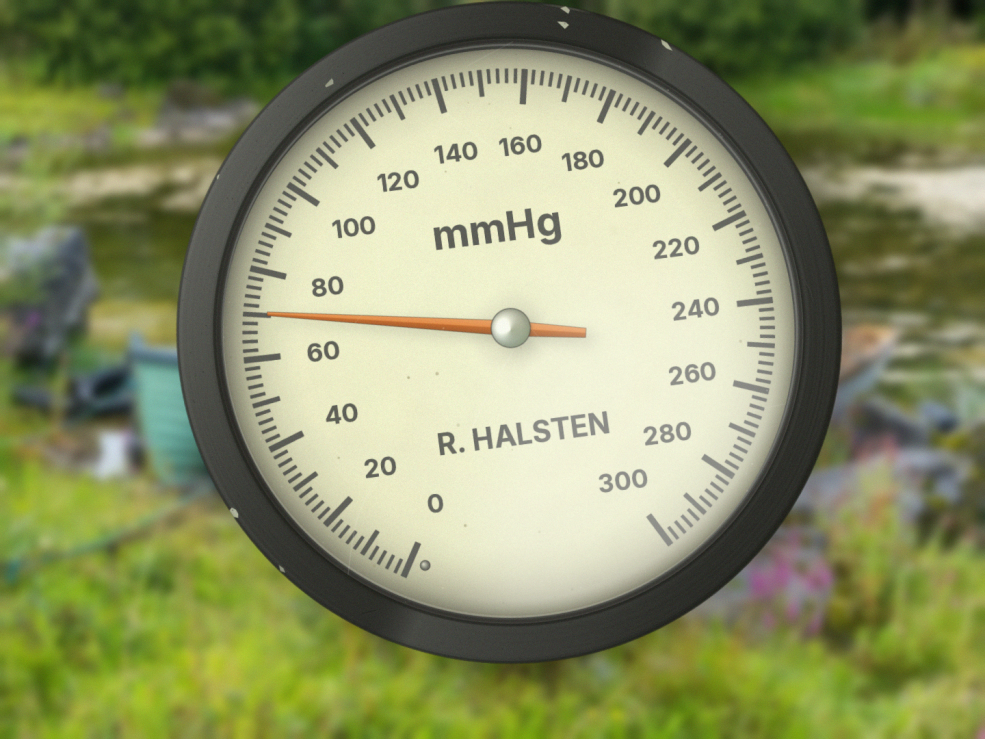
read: 70 mmHg
